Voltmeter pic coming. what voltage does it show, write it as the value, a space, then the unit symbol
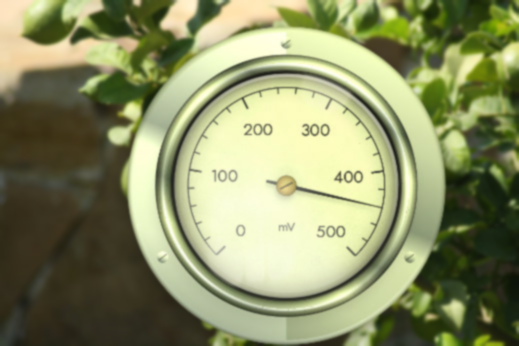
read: 440 mV
